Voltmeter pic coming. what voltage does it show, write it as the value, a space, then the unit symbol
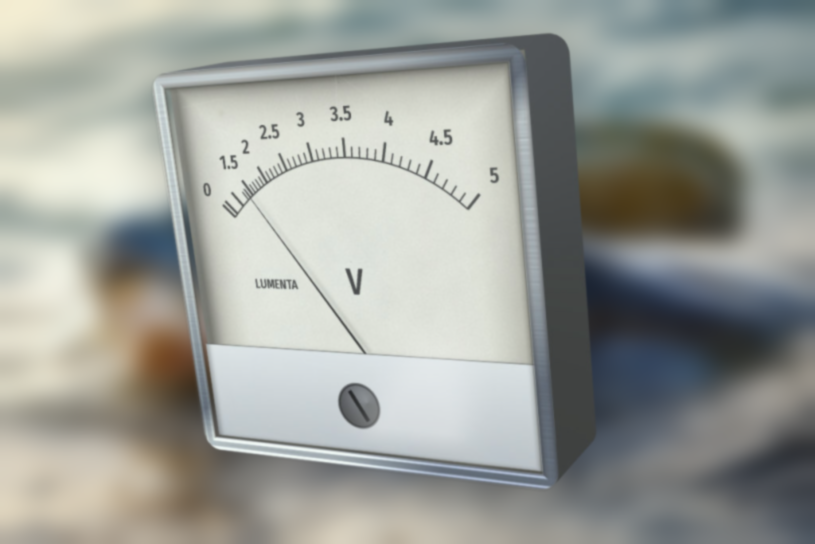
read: 1.5 V
